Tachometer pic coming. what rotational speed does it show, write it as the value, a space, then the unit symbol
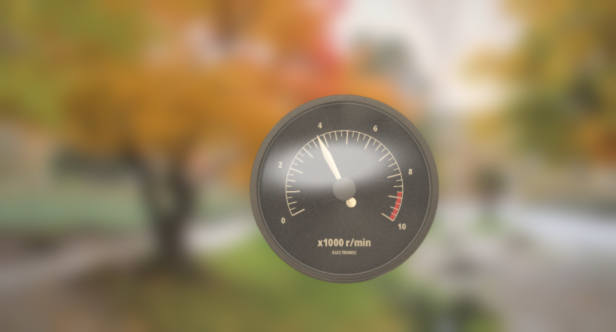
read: 3750 rpm
